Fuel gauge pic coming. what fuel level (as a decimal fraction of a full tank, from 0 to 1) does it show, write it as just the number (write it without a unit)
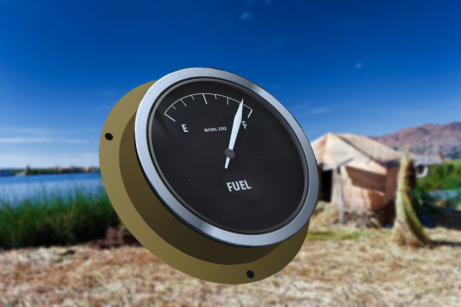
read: 0.875
